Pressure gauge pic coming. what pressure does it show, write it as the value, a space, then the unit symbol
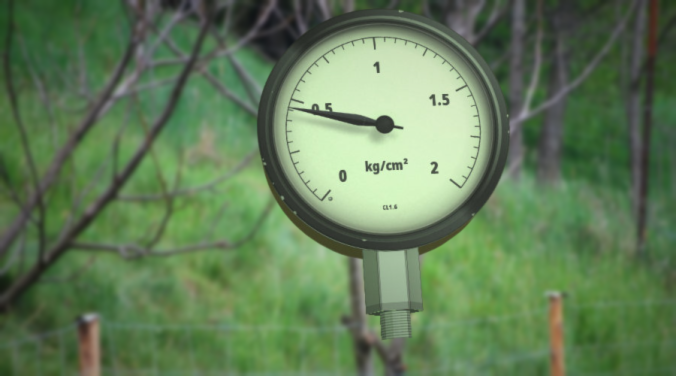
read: 0.45 kg/cm²
